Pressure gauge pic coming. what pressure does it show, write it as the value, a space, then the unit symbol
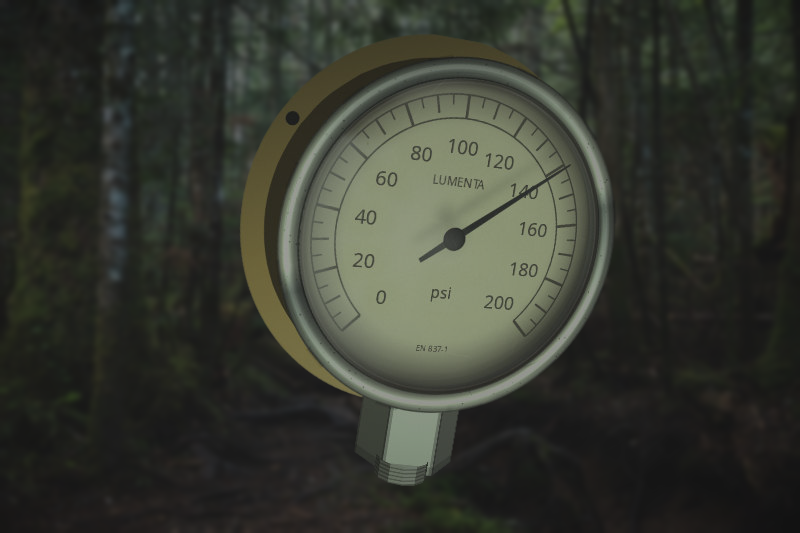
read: 140 psi
